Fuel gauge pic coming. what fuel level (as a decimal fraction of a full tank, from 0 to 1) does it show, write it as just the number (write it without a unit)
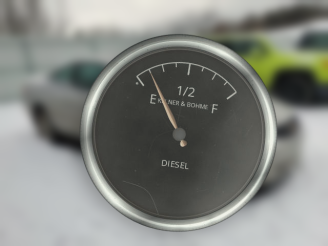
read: 0.125
